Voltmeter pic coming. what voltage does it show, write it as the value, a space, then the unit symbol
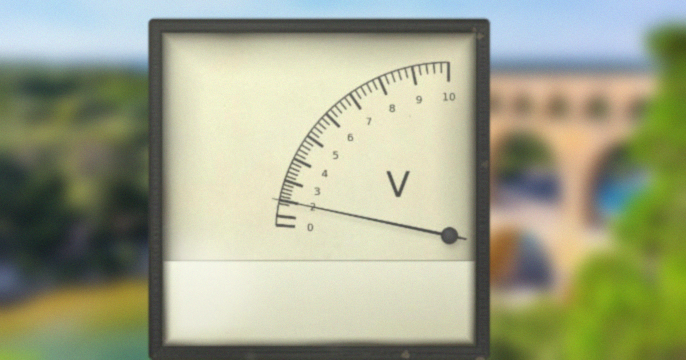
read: 2 V
